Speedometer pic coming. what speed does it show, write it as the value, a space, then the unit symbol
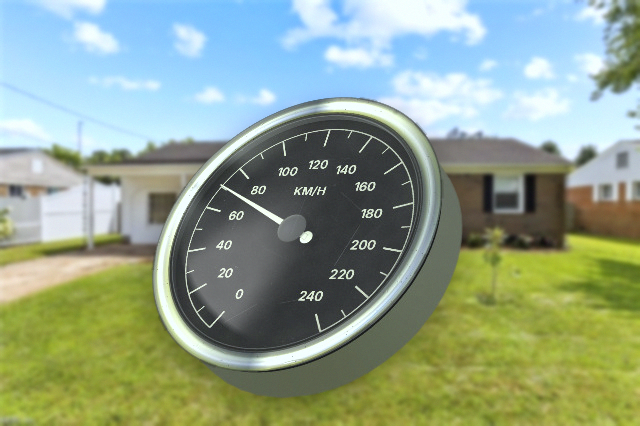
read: 70 km/h
